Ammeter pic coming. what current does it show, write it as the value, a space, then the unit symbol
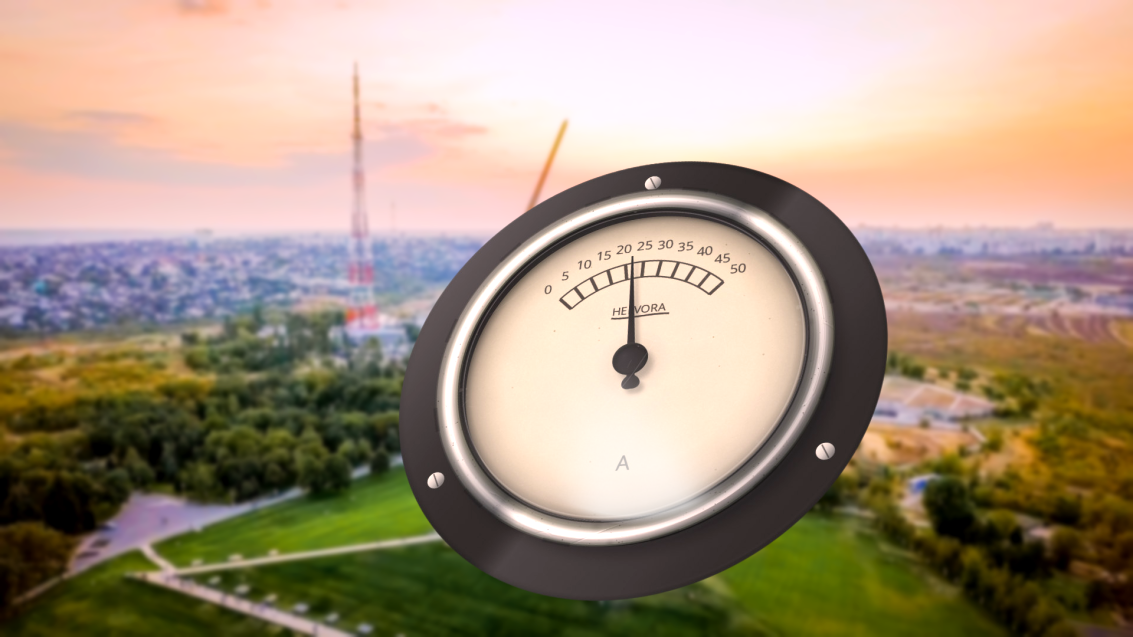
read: 22.5 A
